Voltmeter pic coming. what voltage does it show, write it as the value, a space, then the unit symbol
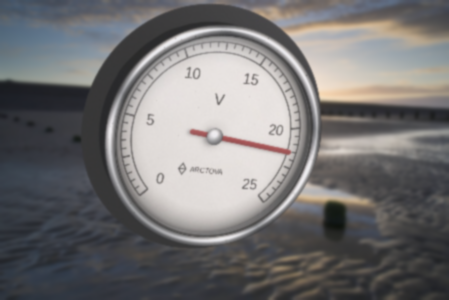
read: 21.5 V
